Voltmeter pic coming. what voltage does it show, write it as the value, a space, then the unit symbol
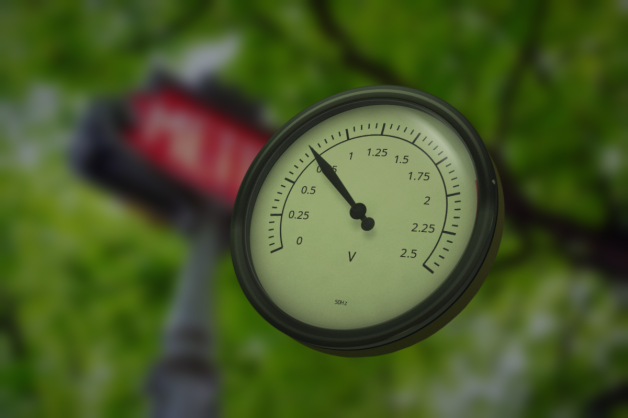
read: 0.75 V
